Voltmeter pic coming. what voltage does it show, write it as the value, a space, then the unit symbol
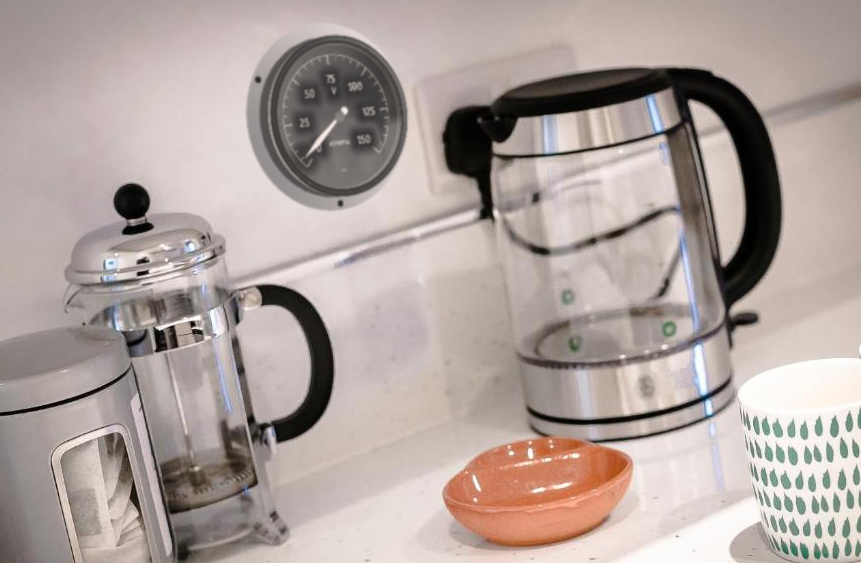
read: 5 V
